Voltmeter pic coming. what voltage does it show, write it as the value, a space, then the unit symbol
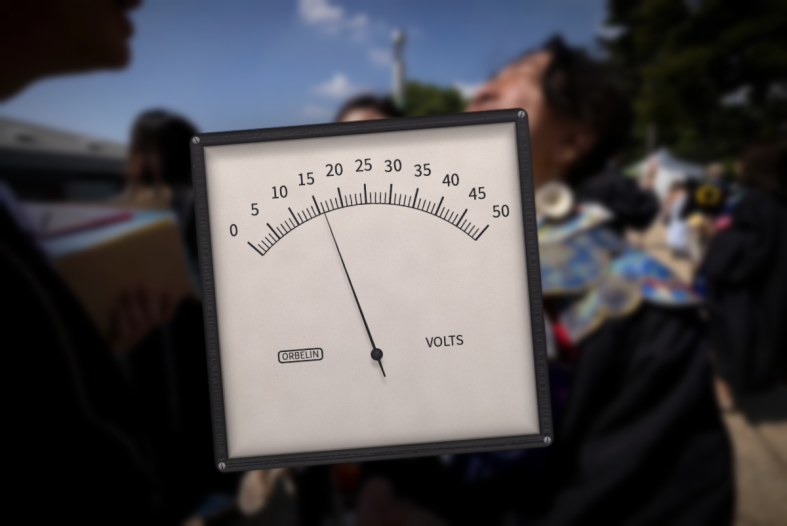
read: 16 V
